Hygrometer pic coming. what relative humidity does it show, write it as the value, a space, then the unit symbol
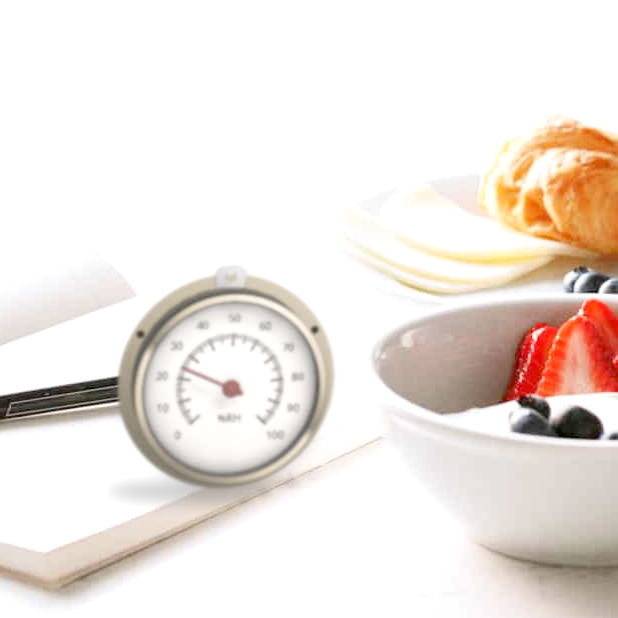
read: 25 %
